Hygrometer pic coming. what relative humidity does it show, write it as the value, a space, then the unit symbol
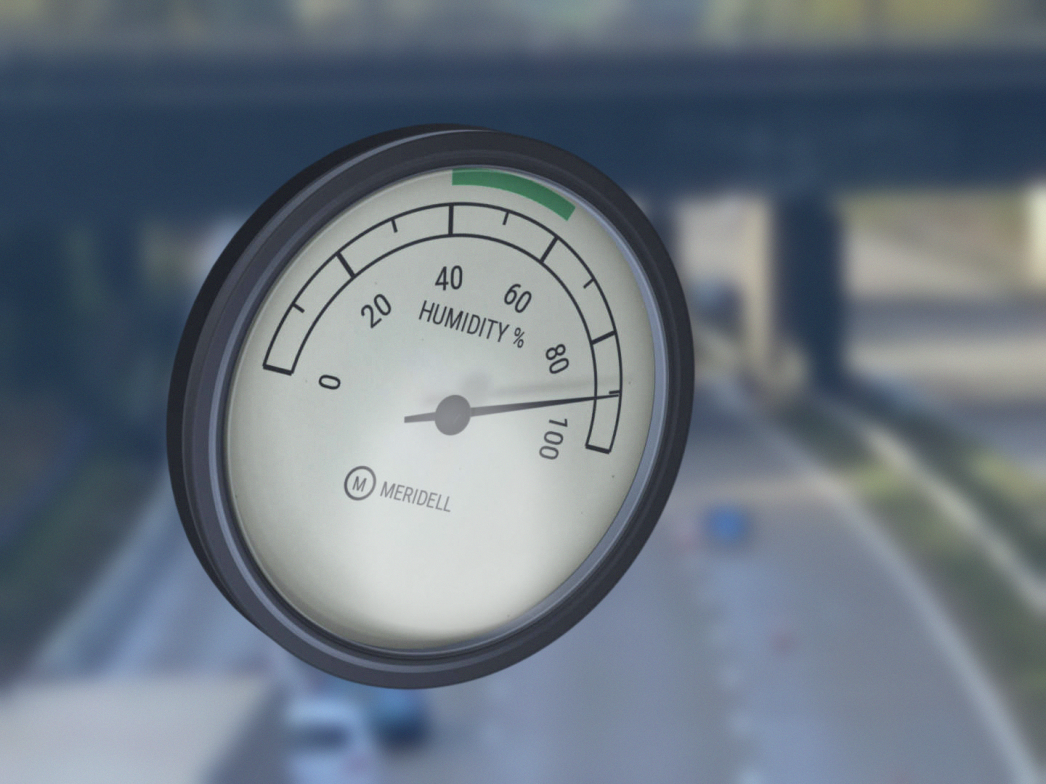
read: 90 %
